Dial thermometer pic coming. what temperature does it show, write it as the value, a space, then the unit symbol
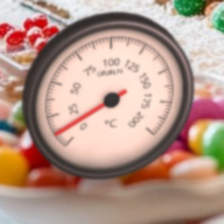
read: 12.5 °C
